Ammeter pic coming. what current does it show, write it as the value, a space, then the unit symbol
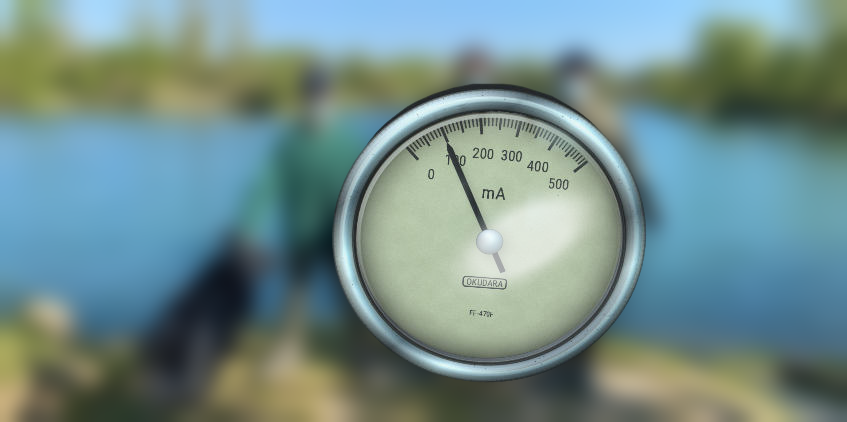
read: 100 mA
